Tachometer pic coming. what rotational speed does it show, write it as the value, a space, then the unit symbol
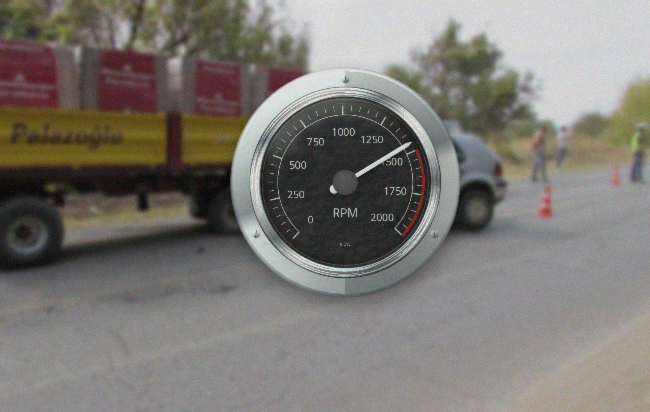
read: 1450 rpm
